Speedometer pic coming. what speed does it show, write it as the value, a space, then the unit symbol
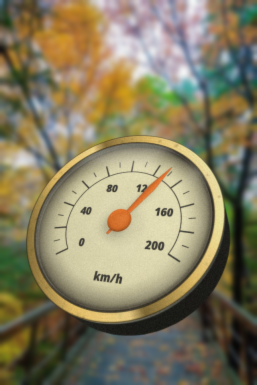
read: 130 km/h
